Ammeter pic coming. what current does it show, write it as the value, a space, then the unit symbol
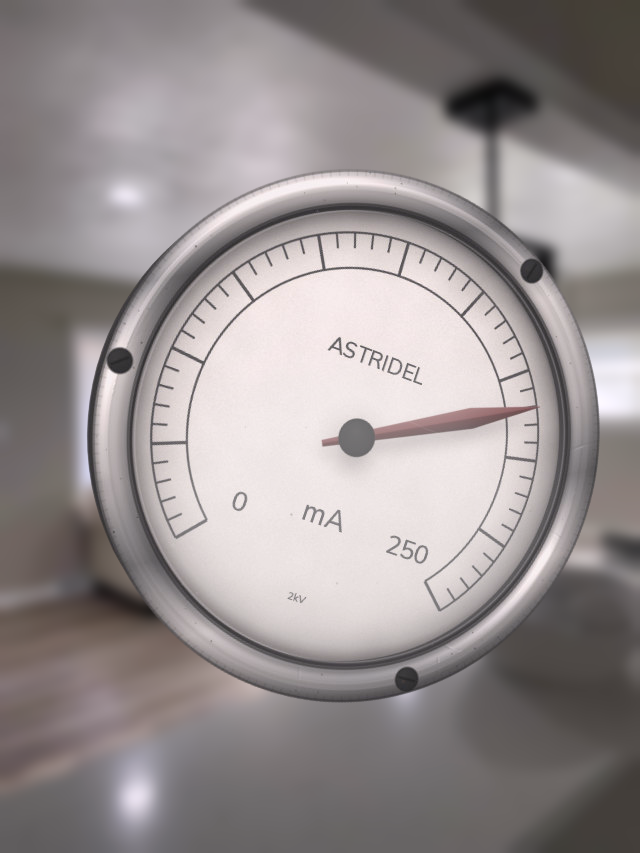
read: 185 mA
